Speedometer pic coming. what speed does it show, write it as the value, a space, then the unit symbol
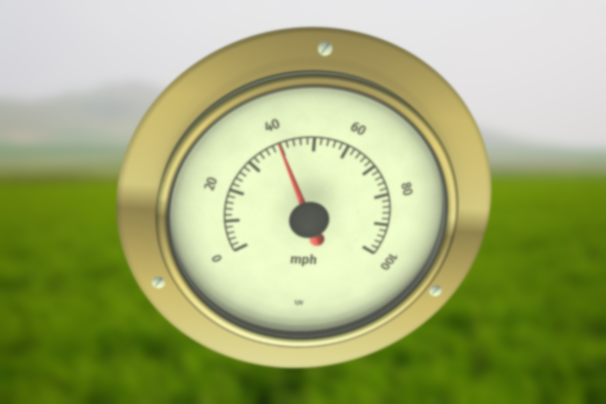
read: 40 mph
